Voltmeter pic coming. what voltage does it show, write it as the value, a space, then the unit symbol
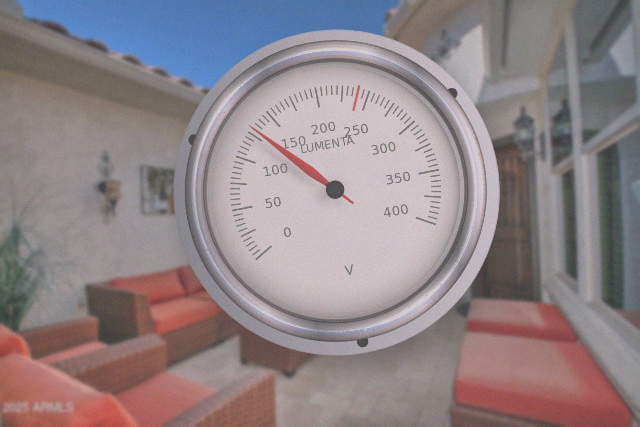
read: 130 V
